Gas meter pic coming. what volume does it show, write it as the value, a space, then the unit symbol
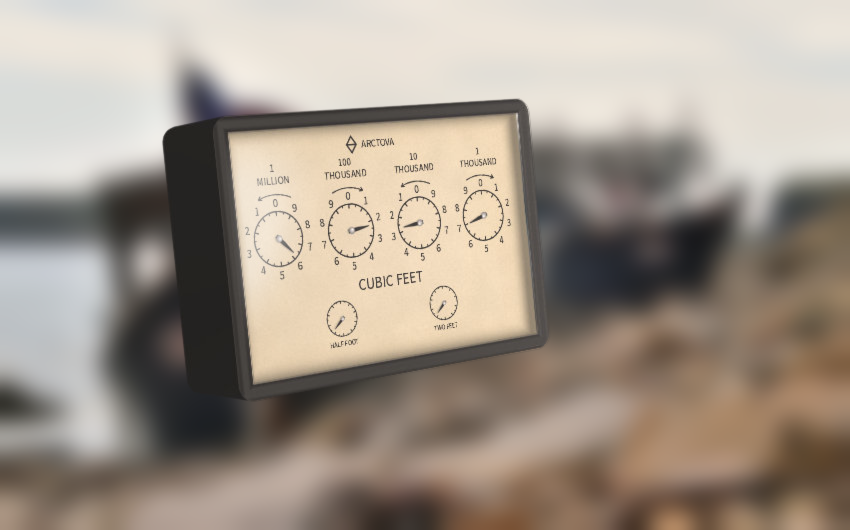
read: 622700 ft³
